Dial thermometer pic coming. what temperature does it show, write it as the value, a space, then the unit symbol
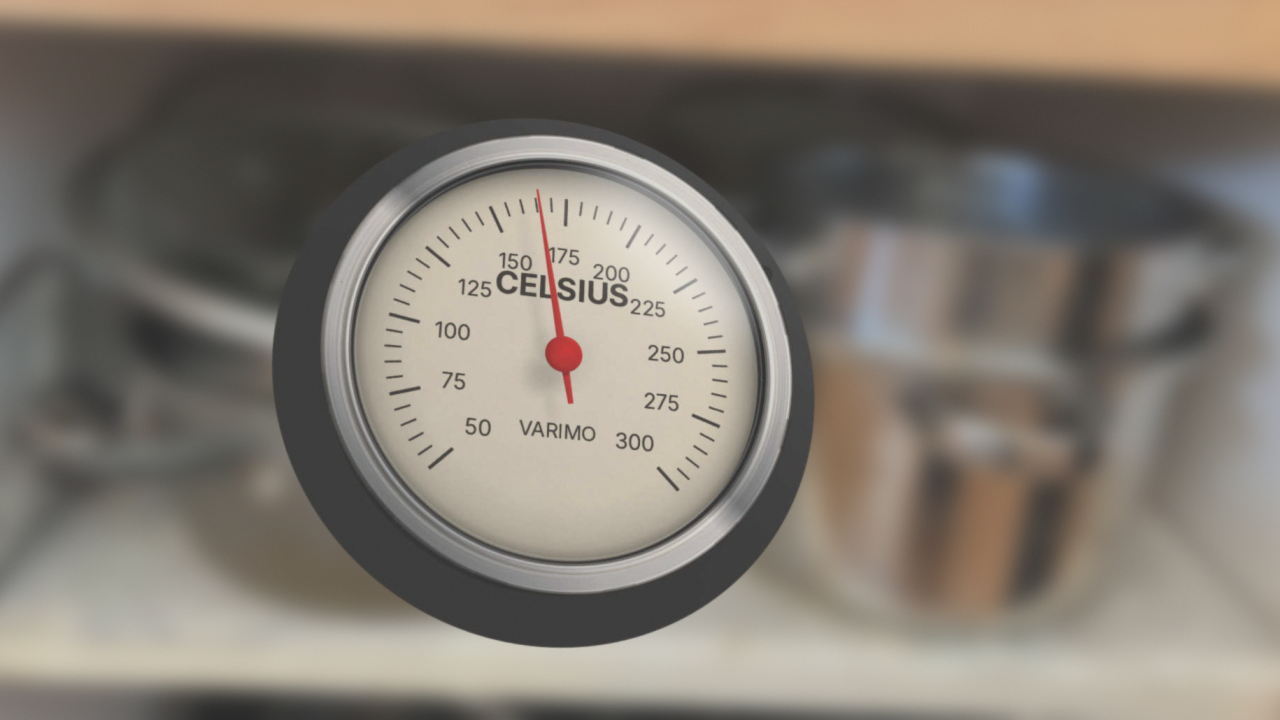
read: 165 °C
